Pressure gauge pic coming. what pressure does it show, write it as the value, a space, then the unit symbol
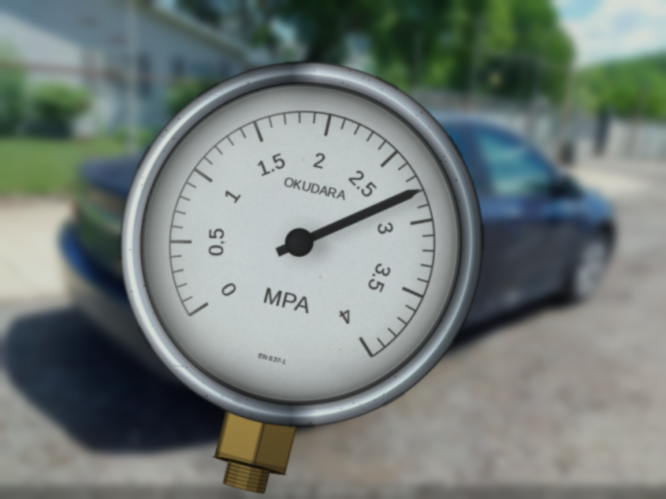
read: 2.8 MPa
